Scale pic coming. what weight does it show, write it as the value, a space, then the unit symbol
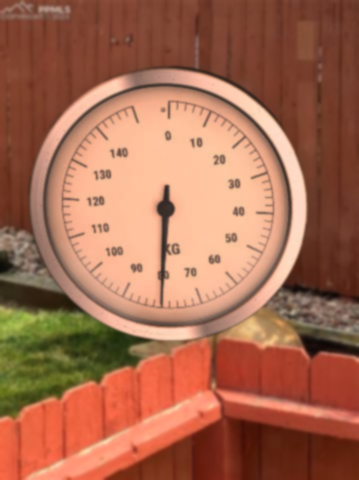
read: 80 kg
